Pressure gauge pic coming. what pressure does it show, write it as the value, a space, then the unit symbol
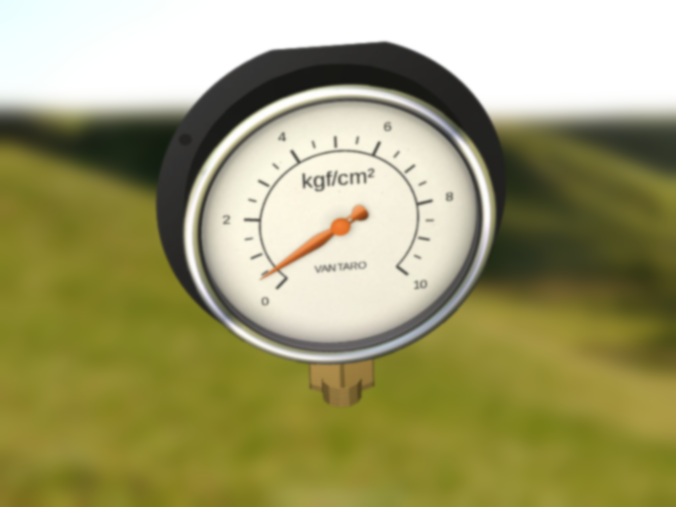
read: 0.5 kg/cm²
